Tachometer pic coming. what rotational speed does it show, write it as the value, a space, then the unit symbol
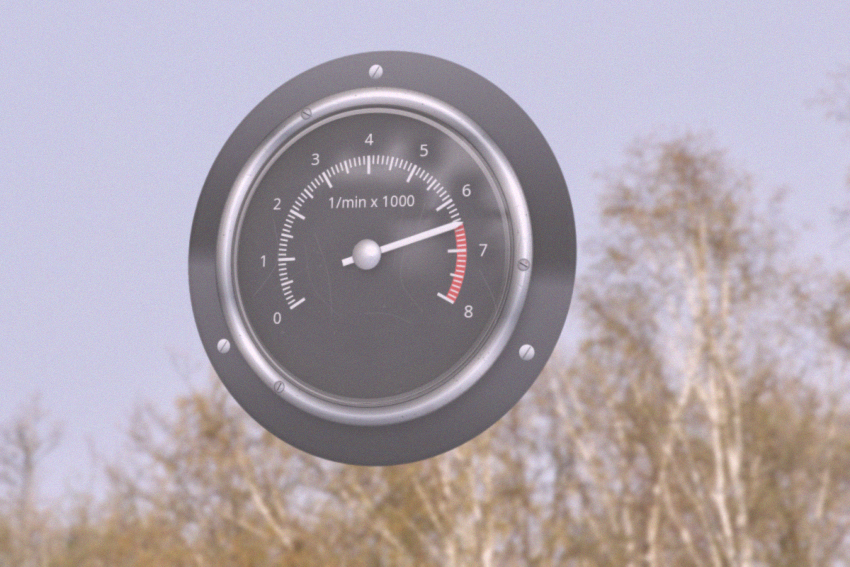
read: 6500 rpm
